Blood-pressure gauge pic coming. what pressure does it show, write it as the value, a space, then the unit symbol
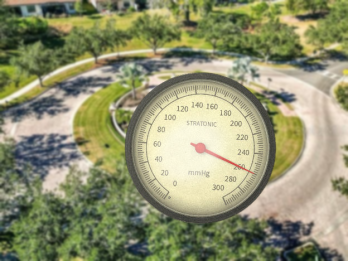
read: 260 mmHg
